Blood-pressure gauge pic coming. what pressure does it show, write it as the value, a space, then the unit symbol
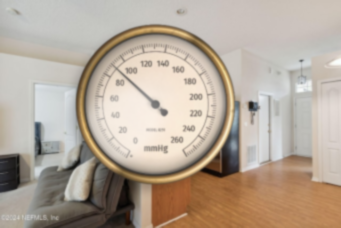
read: 90 mmHg
